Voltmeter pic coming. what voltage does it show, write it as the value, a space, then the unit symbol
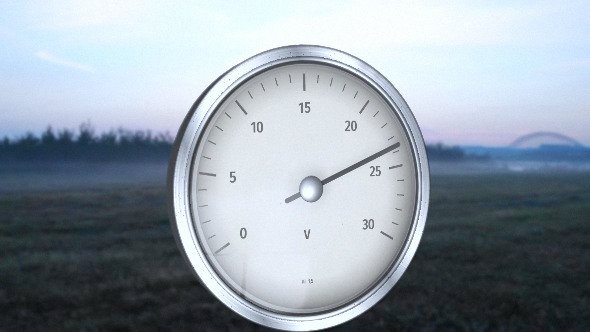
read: 23.5 V
